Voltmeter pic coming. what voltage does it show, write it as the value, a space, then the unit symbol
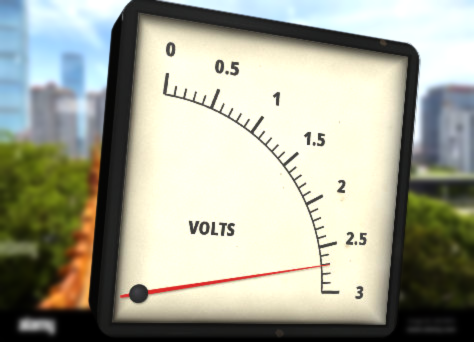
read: 2.7 V
